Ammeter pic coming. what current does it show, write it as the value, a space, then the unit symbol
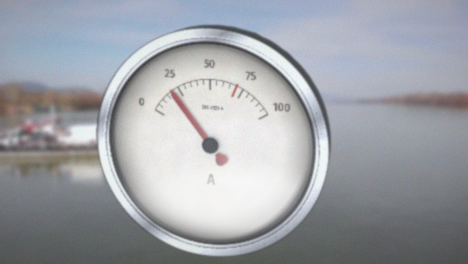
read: 20 A
